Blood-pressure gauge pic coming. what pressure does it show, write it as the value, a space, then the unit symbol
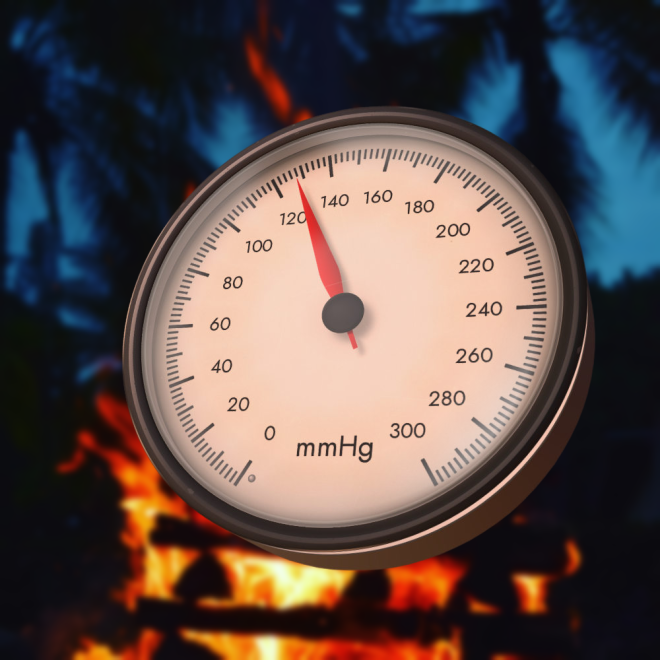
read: 128 mmHg
